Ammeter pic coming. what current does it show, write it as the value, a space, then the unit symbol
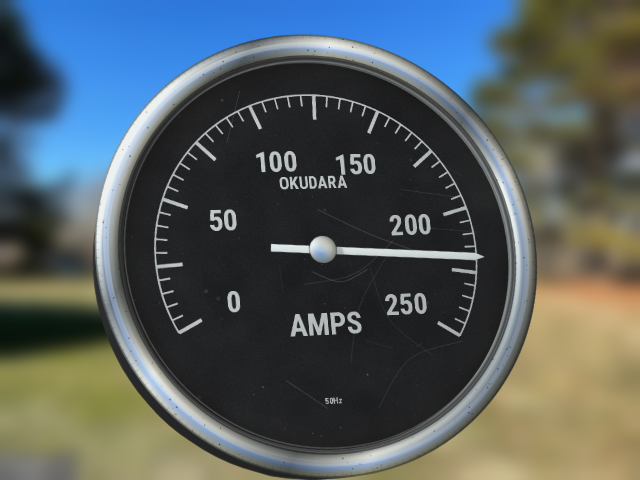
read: 220 A
